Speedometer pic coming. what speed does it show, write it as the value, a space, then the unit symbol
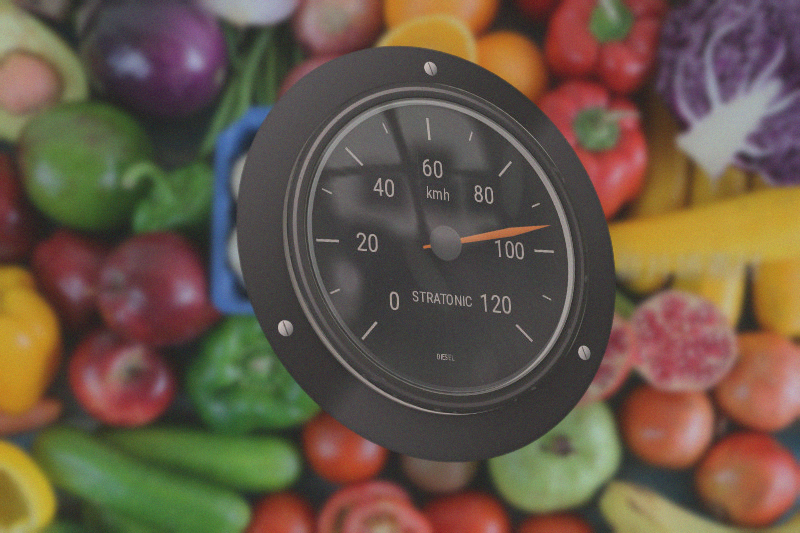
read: 95 km/h
